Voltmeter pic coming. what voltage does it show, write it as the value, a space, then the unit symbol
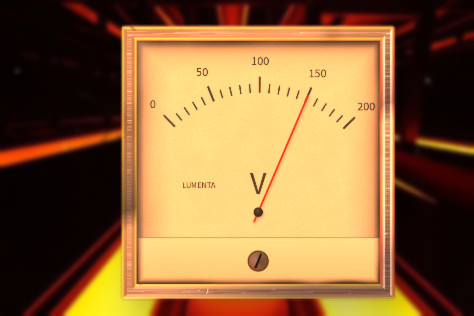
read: 150 V
